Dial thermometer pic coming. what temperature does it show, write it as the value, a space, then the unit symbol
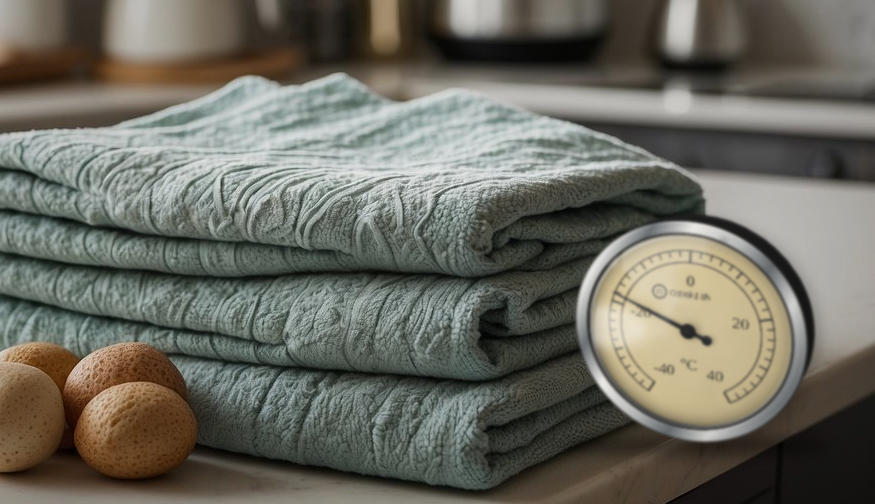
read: -18 °C
